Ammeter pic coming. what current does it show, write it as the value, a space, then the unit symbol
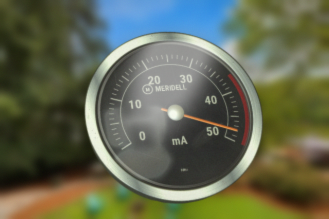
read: 48 mA
